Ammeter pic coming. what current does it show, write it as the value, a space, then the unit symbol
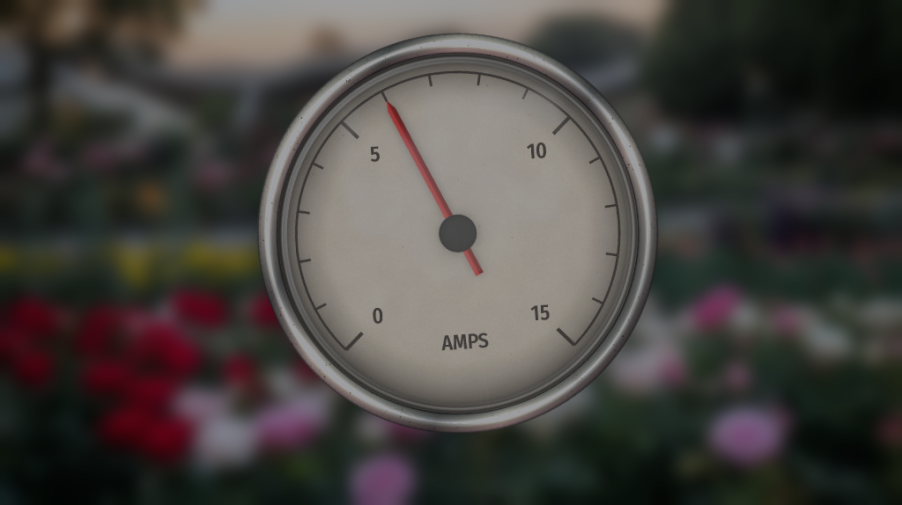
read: 6 A
